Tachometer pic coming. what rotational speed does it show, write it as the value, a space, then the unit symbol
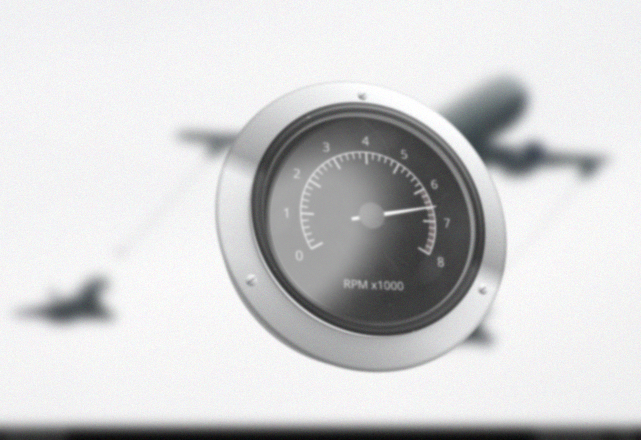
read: 6600 rpm
